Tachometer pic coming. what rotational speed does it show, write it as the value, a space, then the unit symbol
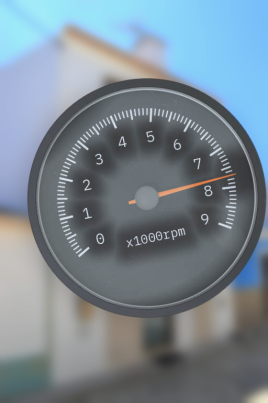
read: 7700 rpm
